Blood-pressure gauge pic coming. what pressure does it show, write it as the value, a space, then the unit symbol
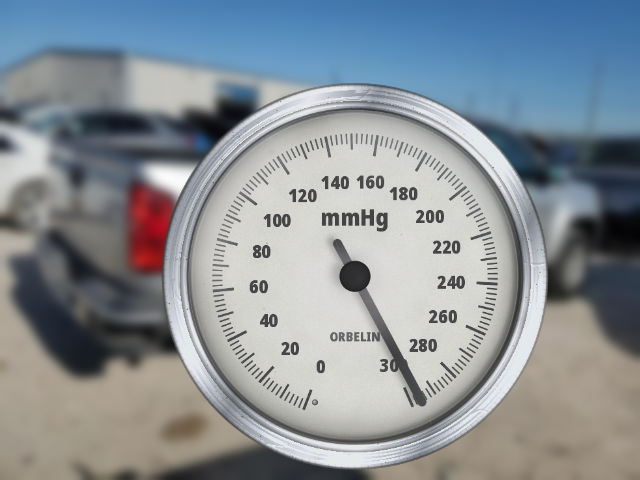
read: 296 mmHg
